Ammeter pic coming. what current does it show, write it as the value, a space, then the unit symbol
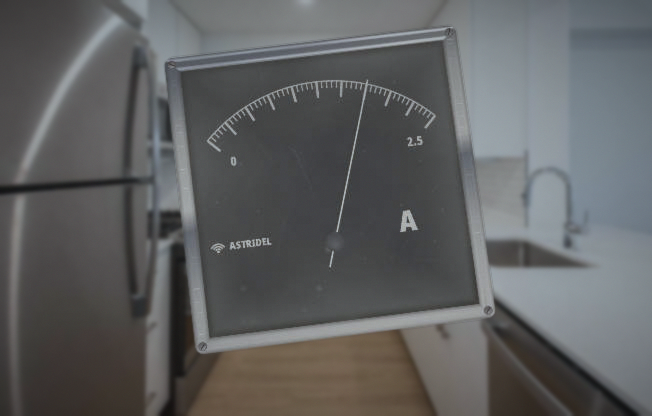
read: 1.75 A
